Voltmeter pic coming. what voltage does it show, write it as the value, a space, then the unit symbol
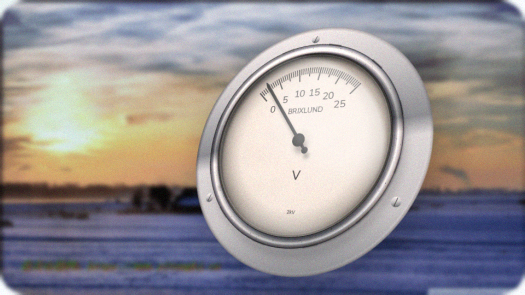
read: 2.5 V
